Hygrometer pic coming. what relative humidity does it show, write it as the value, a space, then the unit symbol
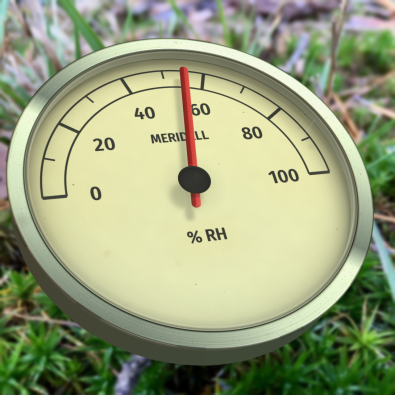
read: 55 %
